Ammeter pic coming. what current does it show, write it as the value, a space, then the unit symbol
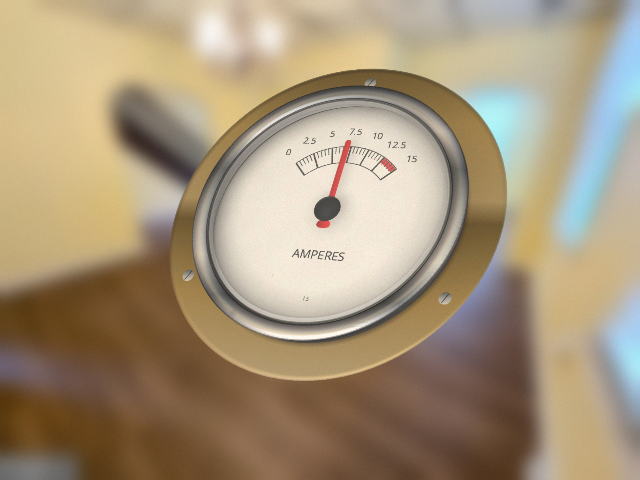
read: 7.5 A
